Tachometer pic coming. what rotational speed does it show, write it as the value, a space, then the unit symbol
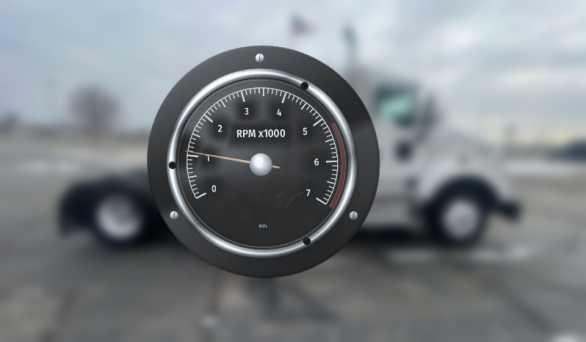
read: 1100 rpm
